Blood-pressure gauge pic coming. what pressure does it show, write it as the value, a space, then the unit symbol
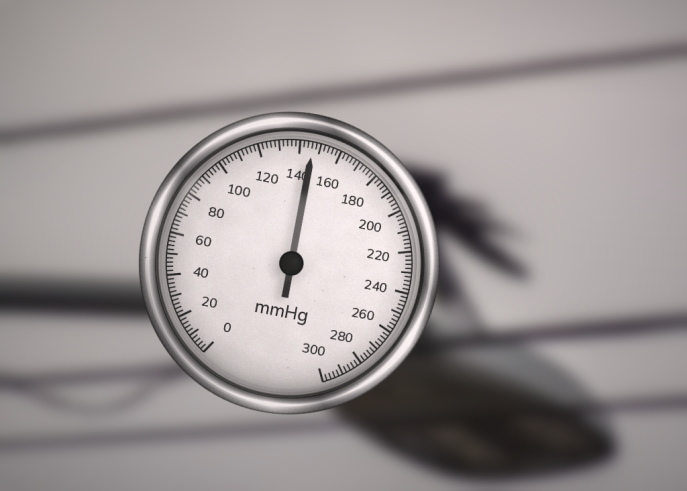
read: 146 mmHg
